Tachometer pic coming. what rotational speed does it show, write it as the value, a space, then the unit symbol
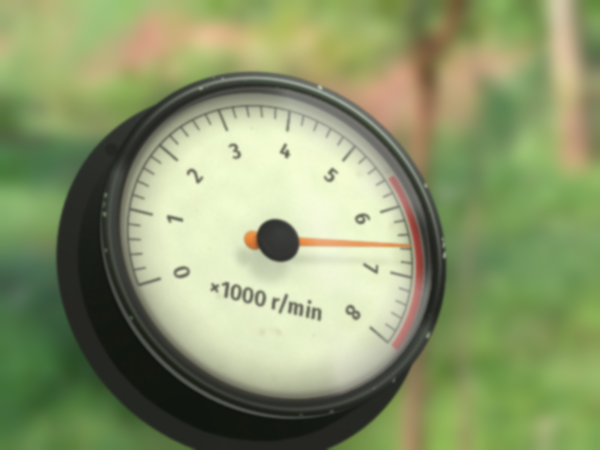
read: 6600 rpm
